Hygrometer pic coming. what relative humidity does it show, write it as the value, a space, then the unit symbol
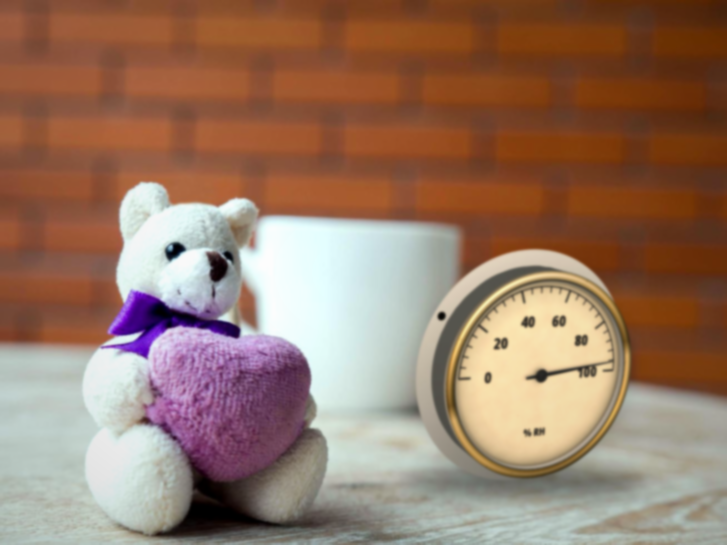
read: 96 %
